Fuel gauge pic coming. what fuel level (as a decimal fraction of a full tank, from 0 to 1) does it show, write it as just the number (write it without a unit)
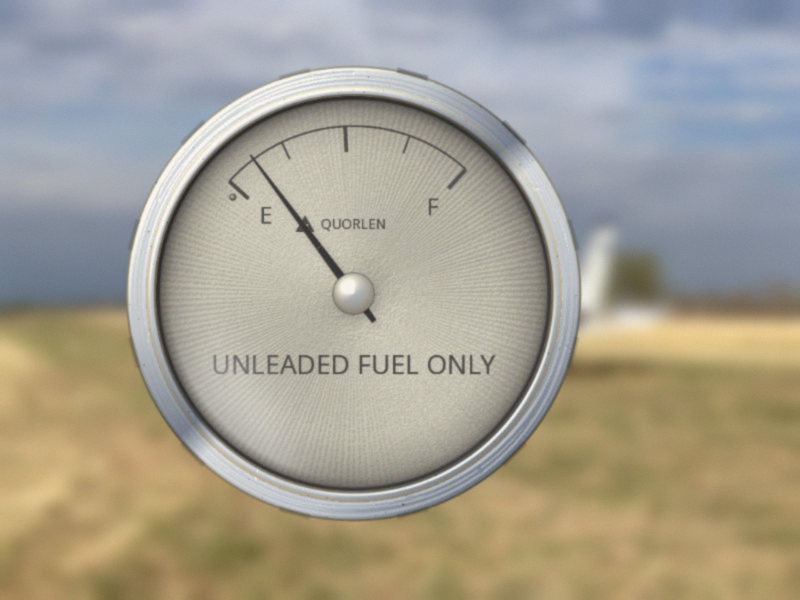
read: 0.125
